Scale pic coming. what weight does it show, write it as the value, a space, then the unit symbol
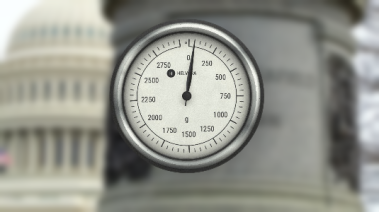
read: 50 g
